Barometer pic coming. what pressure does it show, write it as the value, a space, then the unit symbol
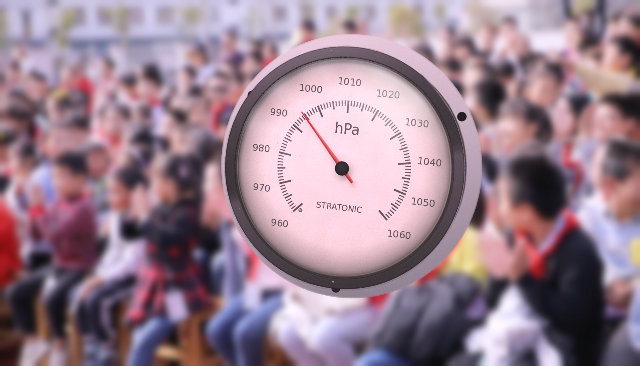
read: 995 hPa
